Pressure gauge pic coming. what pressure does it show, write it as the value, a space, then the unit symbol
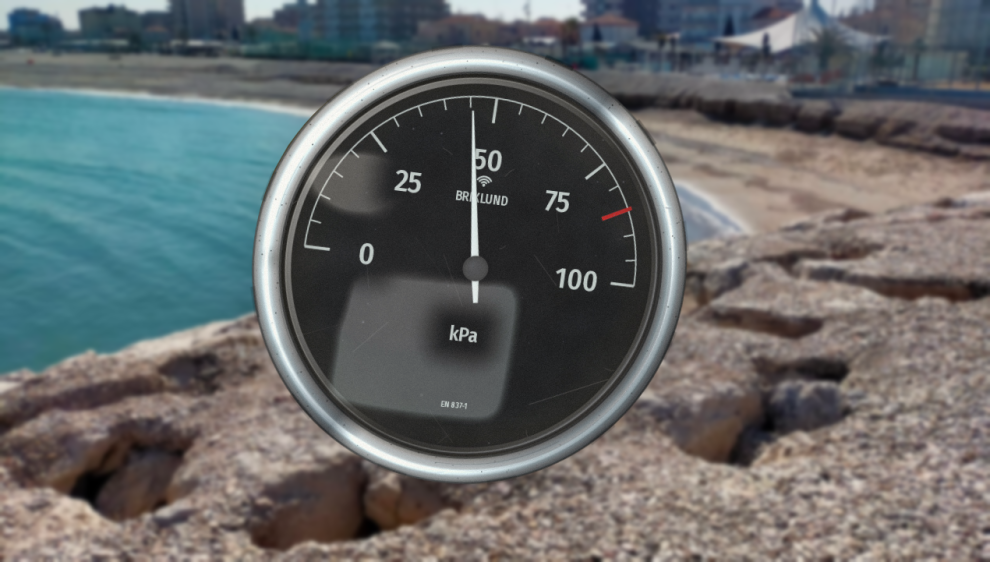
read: 45 kPa
